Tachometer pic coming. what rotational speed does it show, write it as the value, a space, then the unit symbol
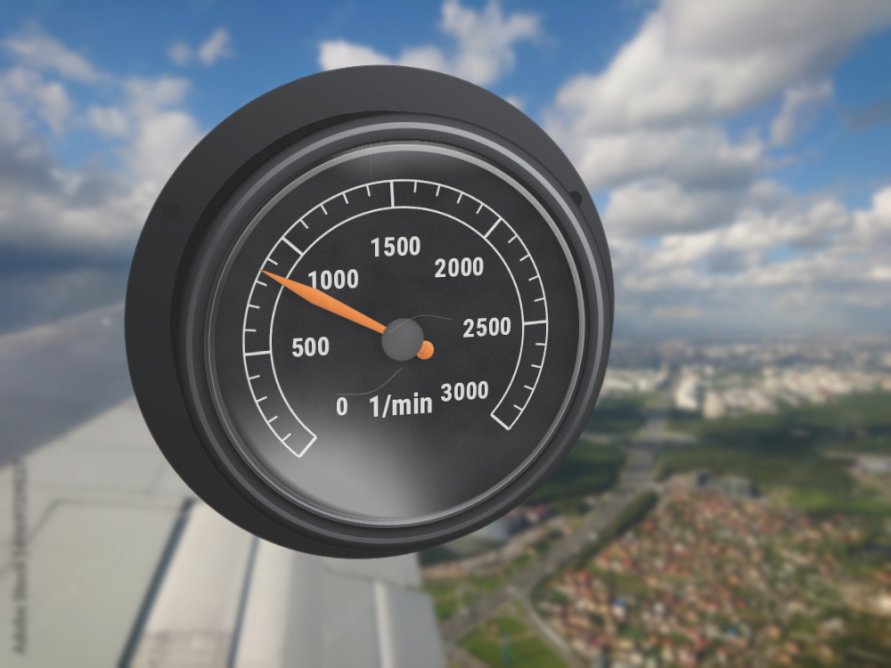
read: 850 rpm
